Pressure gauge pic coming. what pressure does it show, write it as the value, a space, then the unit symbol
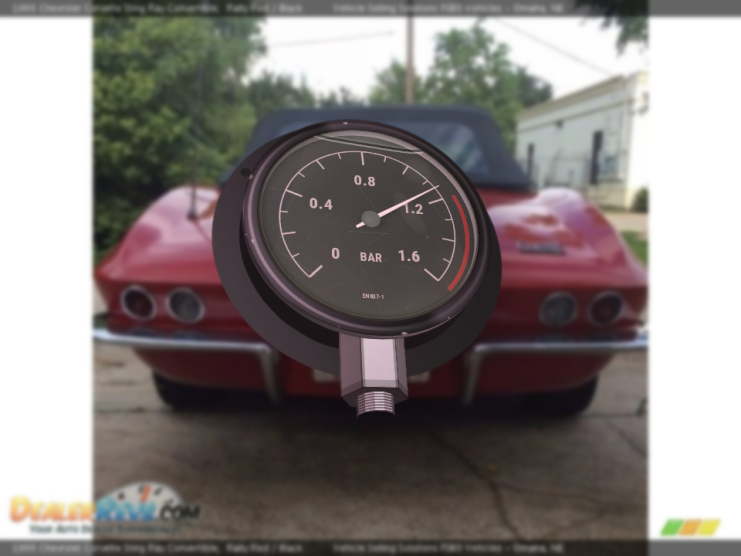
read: 1.15 bar
